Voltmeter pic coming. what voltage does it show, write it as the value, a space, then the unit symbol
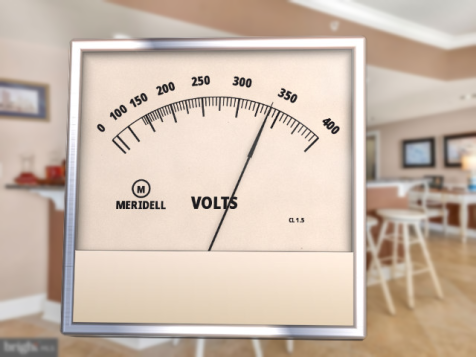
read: 340 V
